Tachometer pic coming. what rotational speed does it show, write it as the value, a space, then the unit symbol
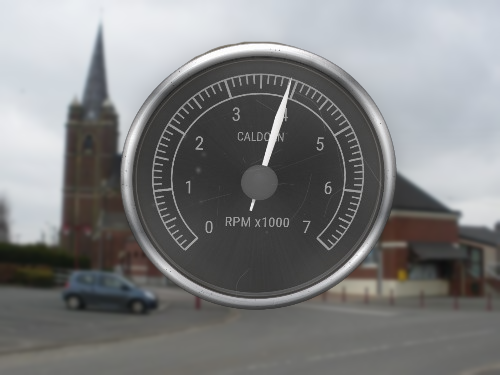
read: 3900 rpm
